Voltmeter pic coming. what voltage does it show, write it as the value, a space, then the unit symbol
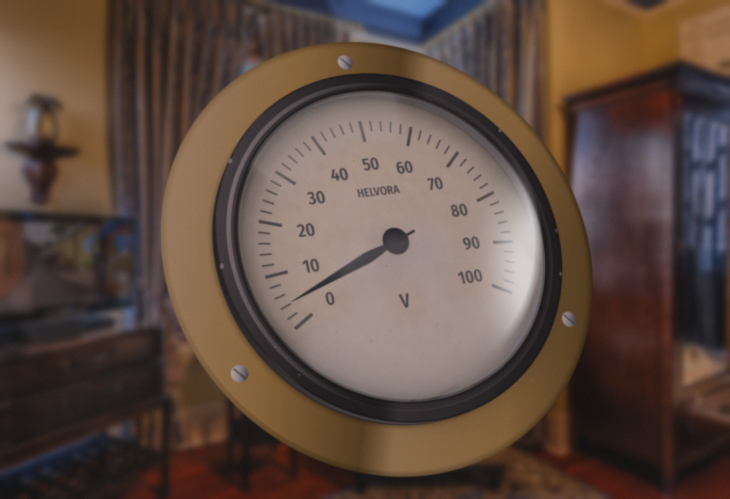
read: 4 V
